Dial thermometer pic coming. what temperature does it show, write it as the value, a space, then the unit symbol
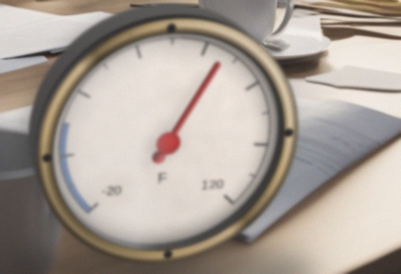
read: 65 °F
